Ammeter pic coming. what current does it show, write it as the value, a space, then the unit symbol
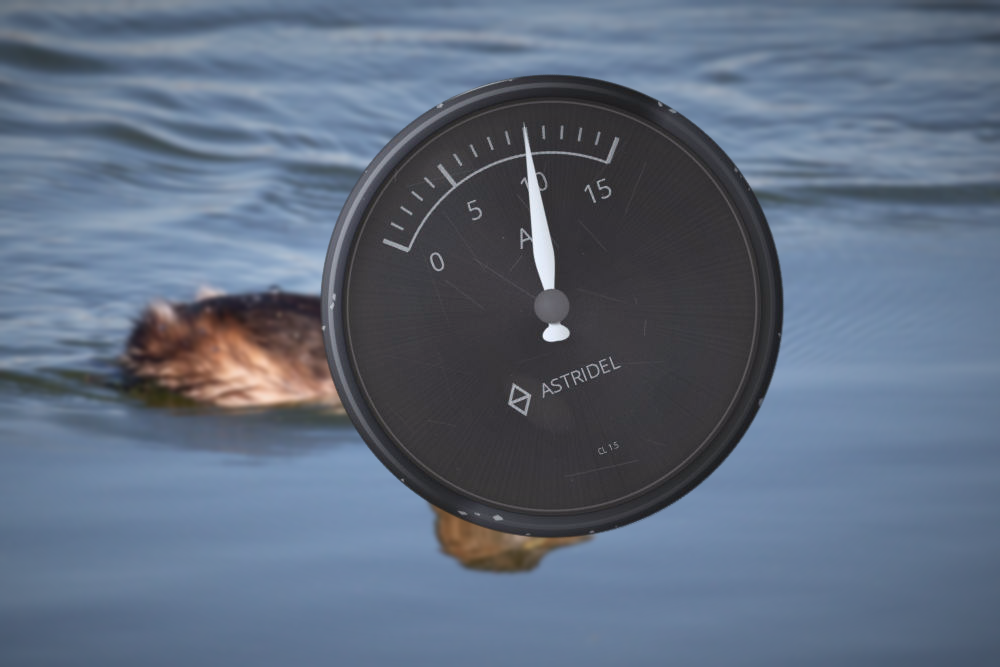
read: 10 A
